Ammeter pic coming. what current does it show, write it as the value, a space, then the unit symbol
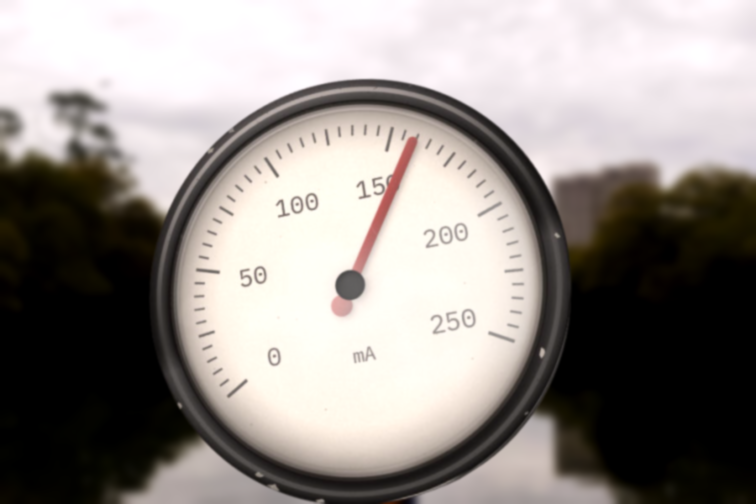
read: 160 mA
